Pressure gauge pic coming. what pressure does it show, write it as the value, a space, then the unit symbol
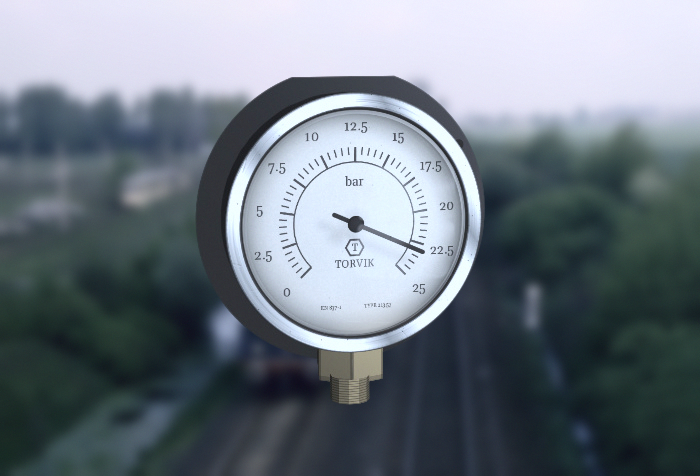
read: 23 bar
